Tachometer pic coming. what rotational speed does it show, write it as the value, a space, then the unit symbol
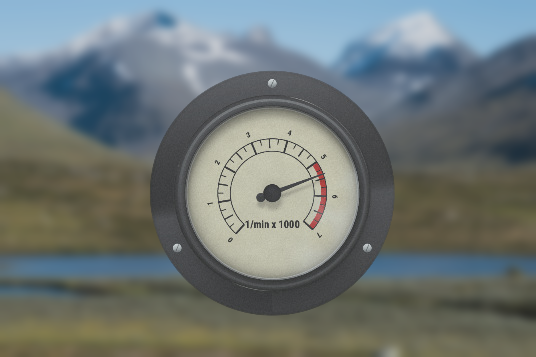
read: 5375 rpm
